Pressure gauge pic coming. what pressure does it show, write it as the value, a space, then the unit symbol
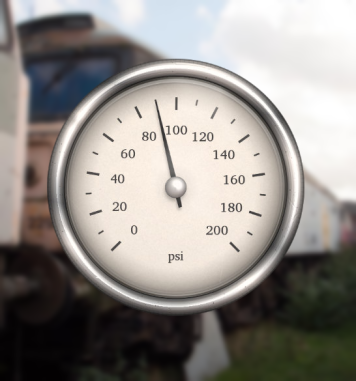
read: 90 psi
